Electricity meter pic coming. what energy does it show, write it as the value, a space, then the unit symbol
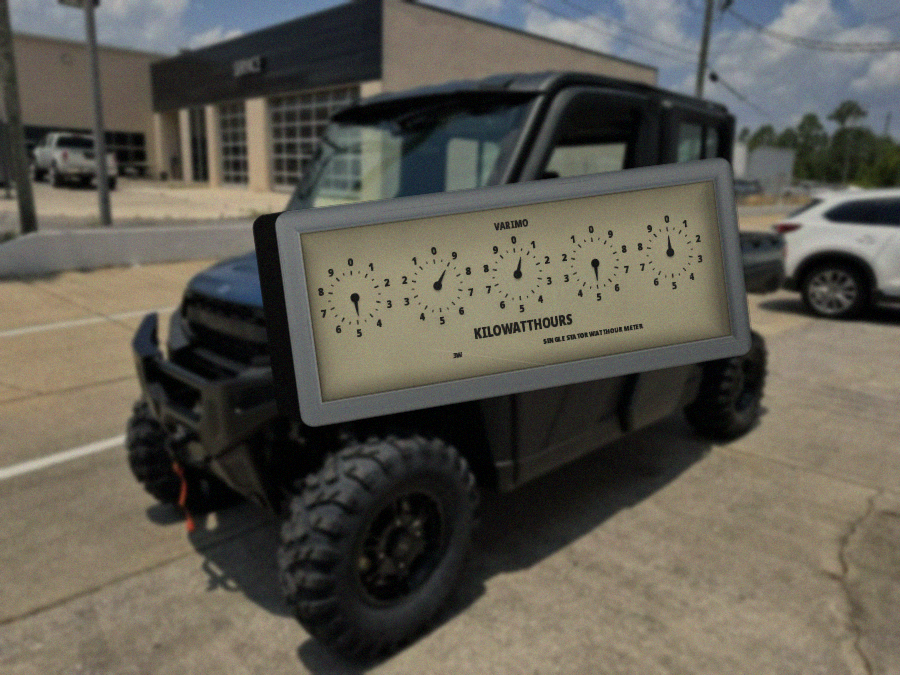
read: 49050 kWh
